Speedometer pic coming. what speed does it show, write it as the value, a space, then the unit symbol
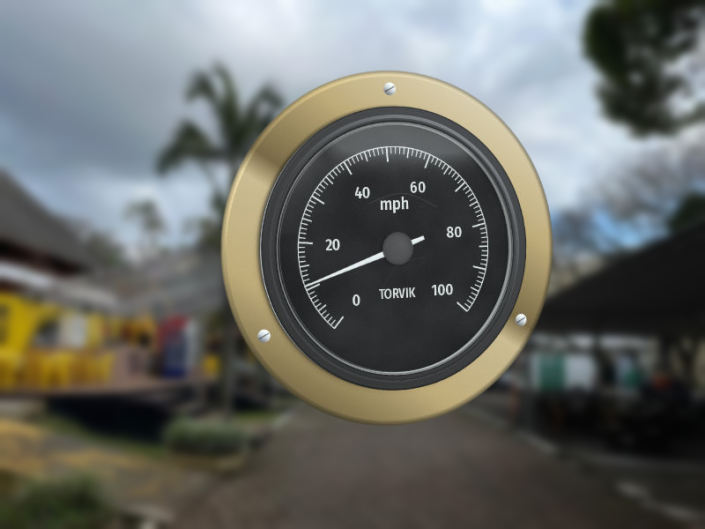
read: 11 mph
